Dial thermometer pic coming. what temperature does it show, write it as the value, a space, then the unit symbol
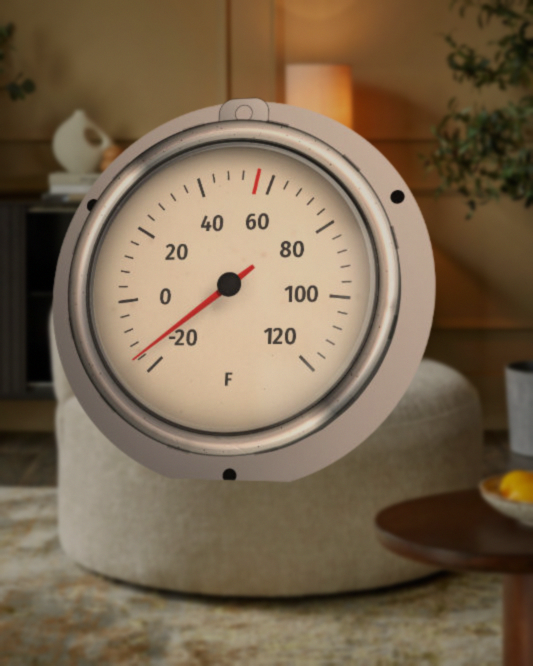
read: -16 °F
